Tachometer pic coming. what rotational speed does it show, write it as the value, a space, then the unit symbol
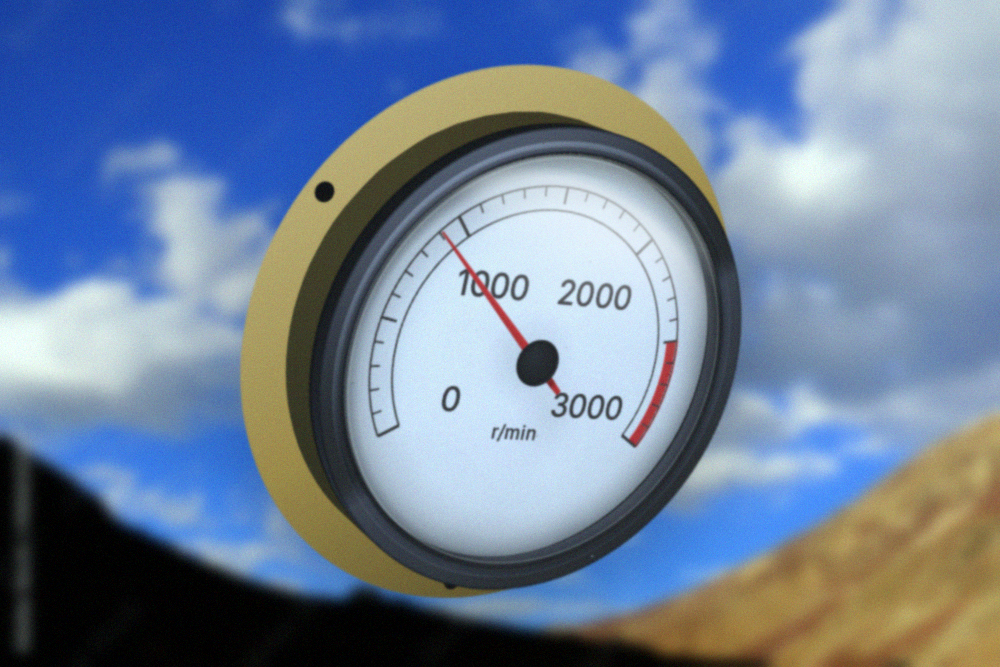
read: 900 rpm
